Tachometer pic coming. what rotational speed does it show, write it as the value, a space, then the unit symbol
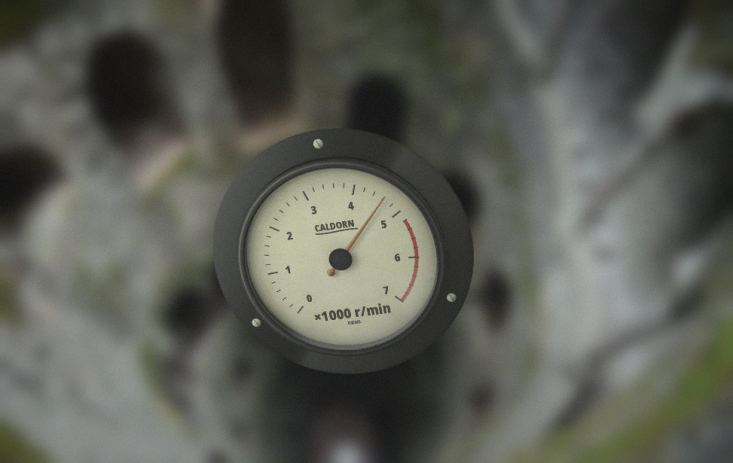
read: 4600 rpm
